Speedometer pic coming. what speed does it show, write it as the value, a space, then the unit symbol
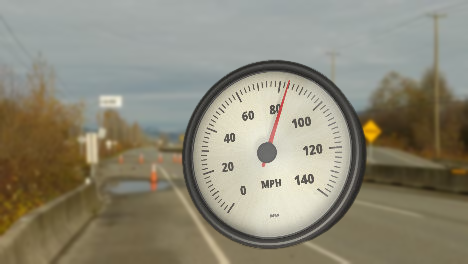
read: 84 mph
